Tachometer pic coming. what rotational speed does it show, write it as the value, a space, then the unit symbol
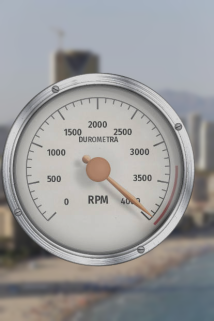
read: 3950 rpm
